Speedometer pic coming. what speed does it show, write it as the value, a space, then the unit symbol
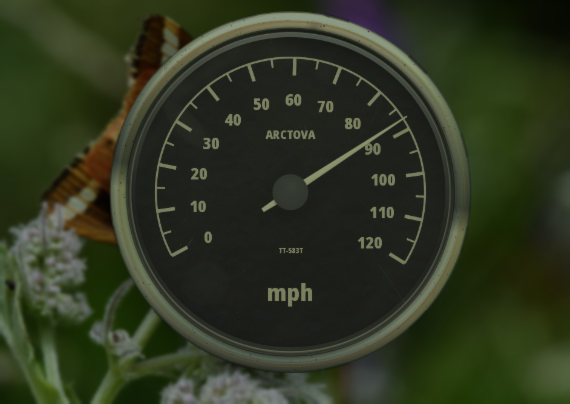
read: 87.5 mph
